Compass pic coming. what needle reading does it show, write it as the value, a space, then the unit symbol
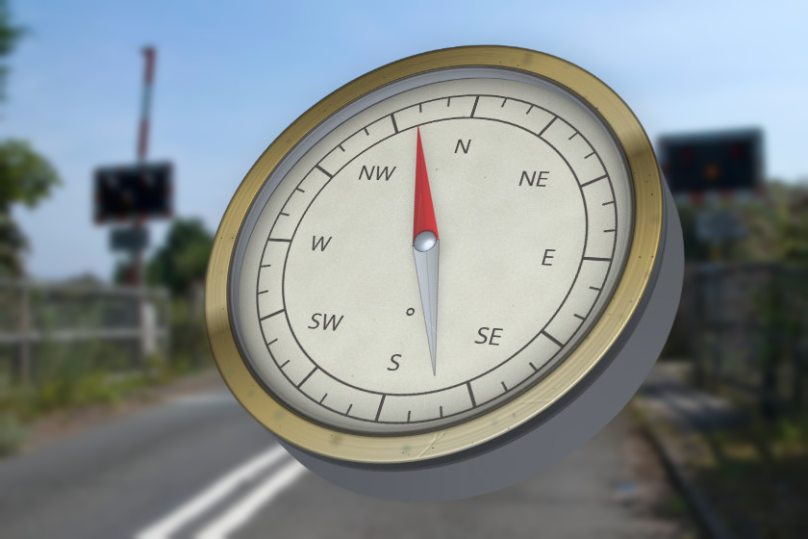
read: 340 °
